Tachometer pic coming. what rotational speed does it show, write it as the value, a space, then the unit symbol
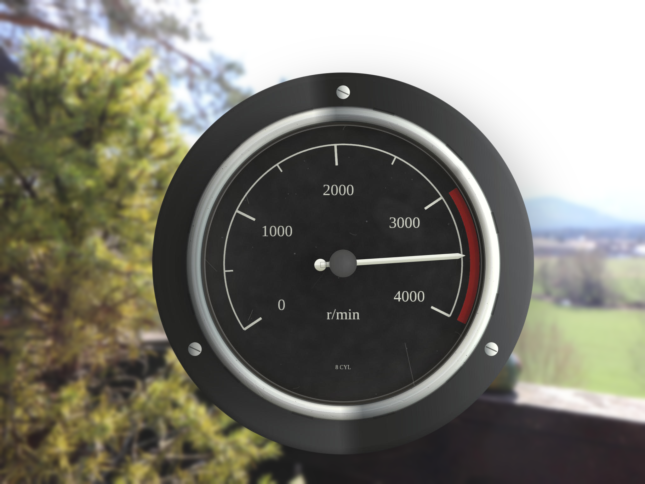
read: 3500 rpm
